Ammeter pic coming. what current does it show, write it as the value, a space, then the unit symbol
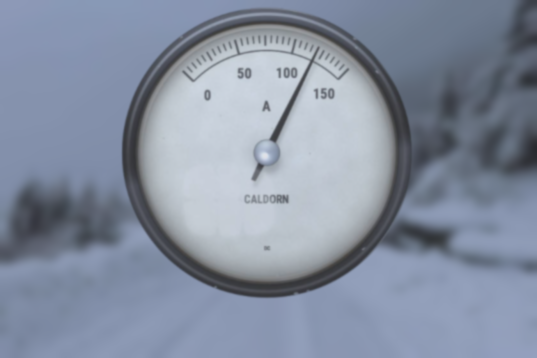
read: 120 A
